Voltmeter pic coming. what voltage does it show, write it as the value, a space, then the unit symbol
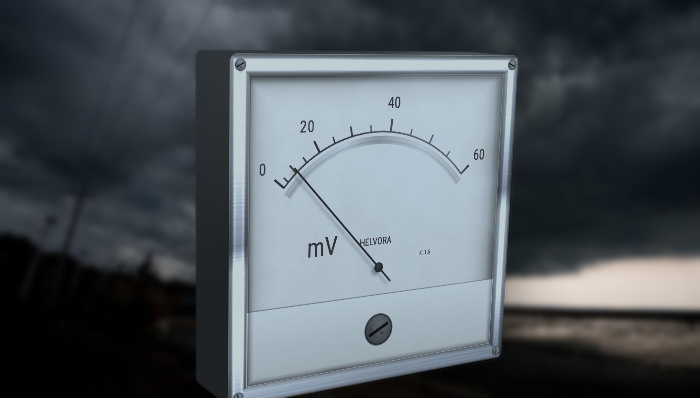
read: 10 mV
